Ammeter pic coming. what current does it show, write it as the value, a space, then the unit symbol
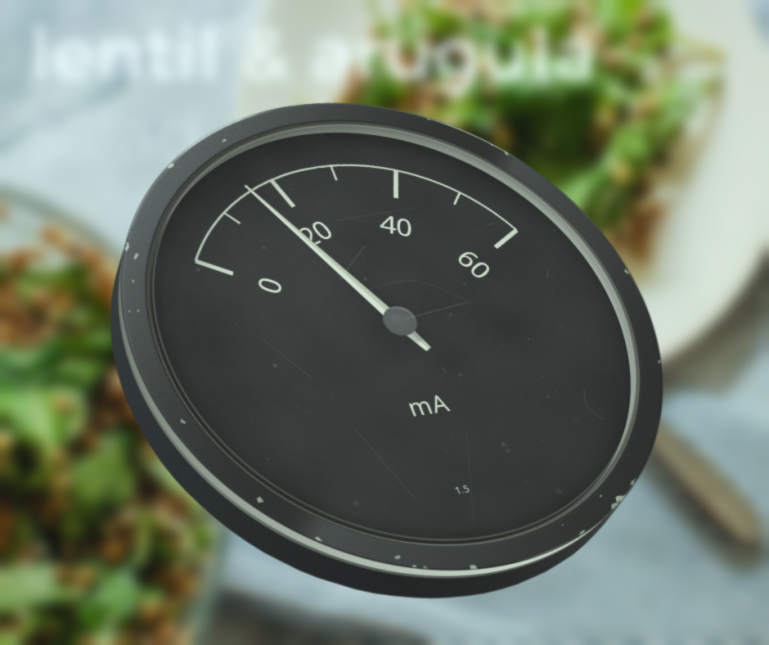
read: 15 mA
